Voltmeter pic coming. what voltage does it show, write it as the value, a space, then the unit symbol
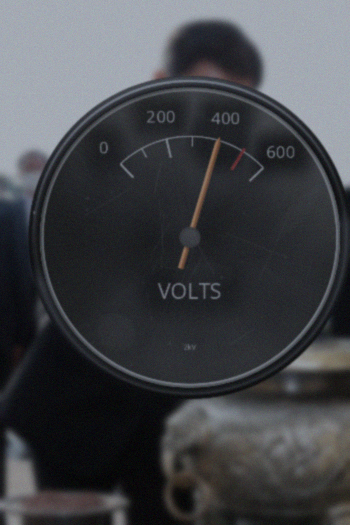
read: 400 V
